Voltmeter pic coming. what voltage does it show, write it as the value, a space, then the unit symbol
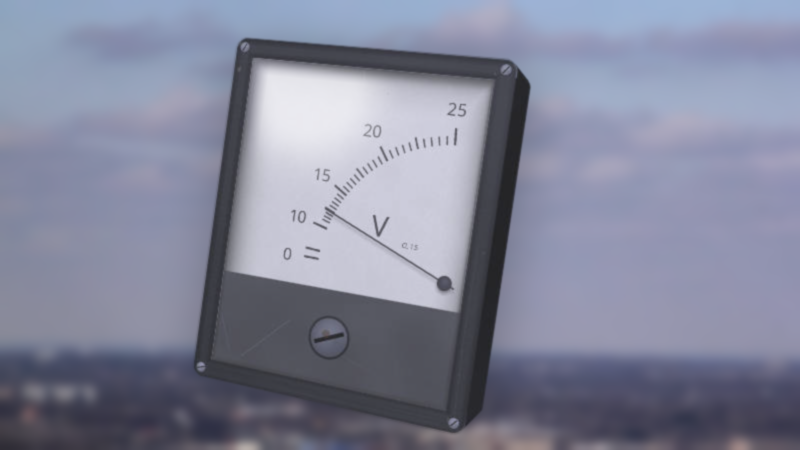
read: 12.5 V
